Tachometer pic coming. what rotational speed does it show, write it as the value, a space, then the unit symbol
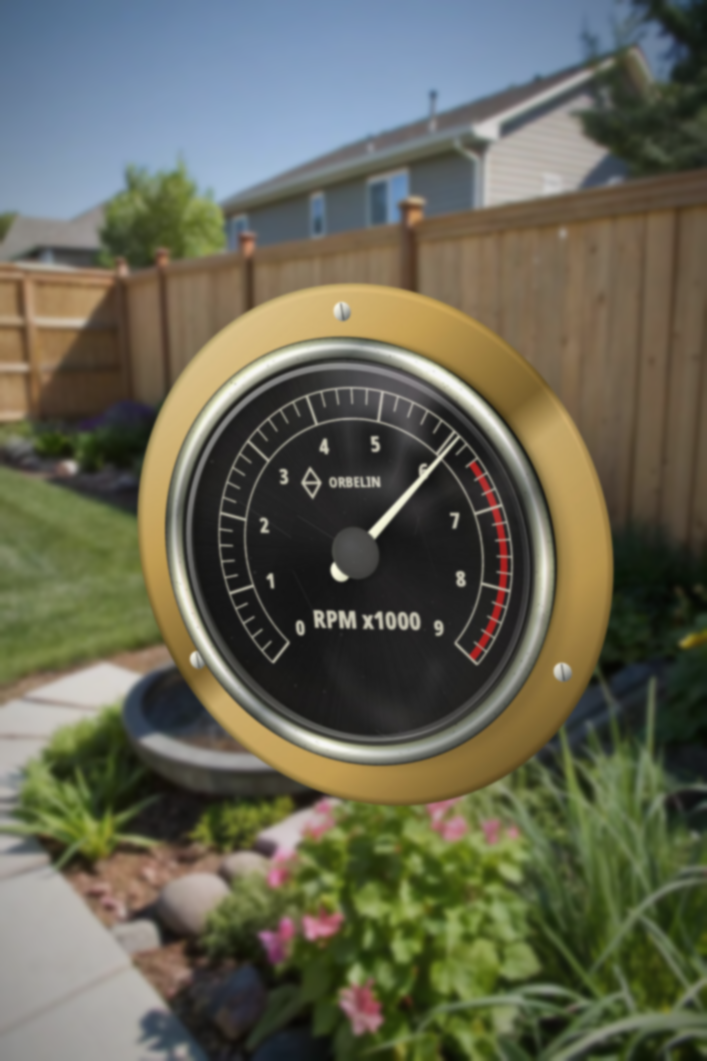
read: 6100 rpm
